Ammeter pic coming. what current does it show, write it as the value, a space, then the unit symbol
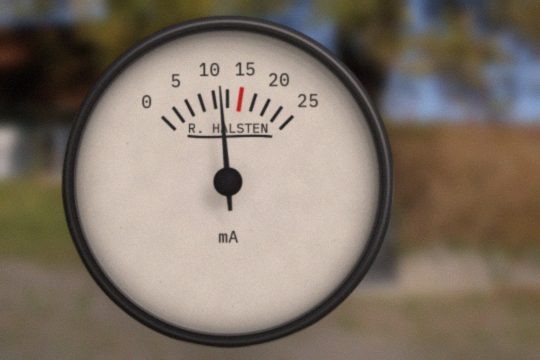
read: 11.25 mA
